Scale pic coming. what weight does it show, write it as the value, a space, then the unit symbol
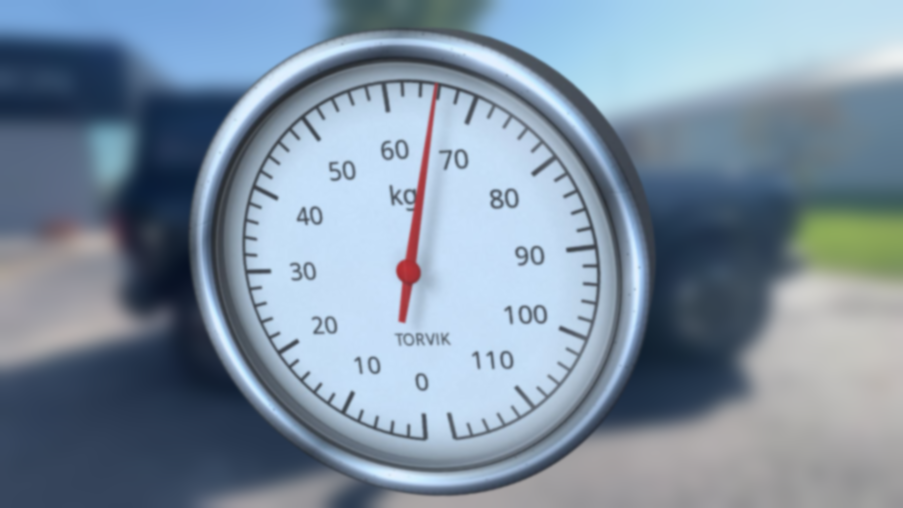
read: 66 kg
